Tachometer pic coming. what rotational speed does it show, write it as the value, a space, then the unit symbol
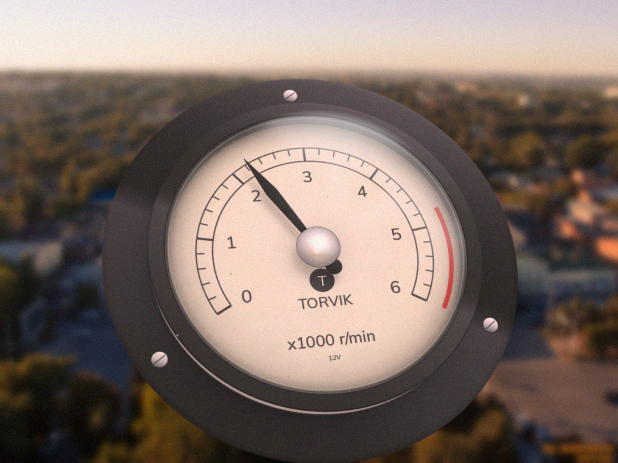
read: 2200 rpm
